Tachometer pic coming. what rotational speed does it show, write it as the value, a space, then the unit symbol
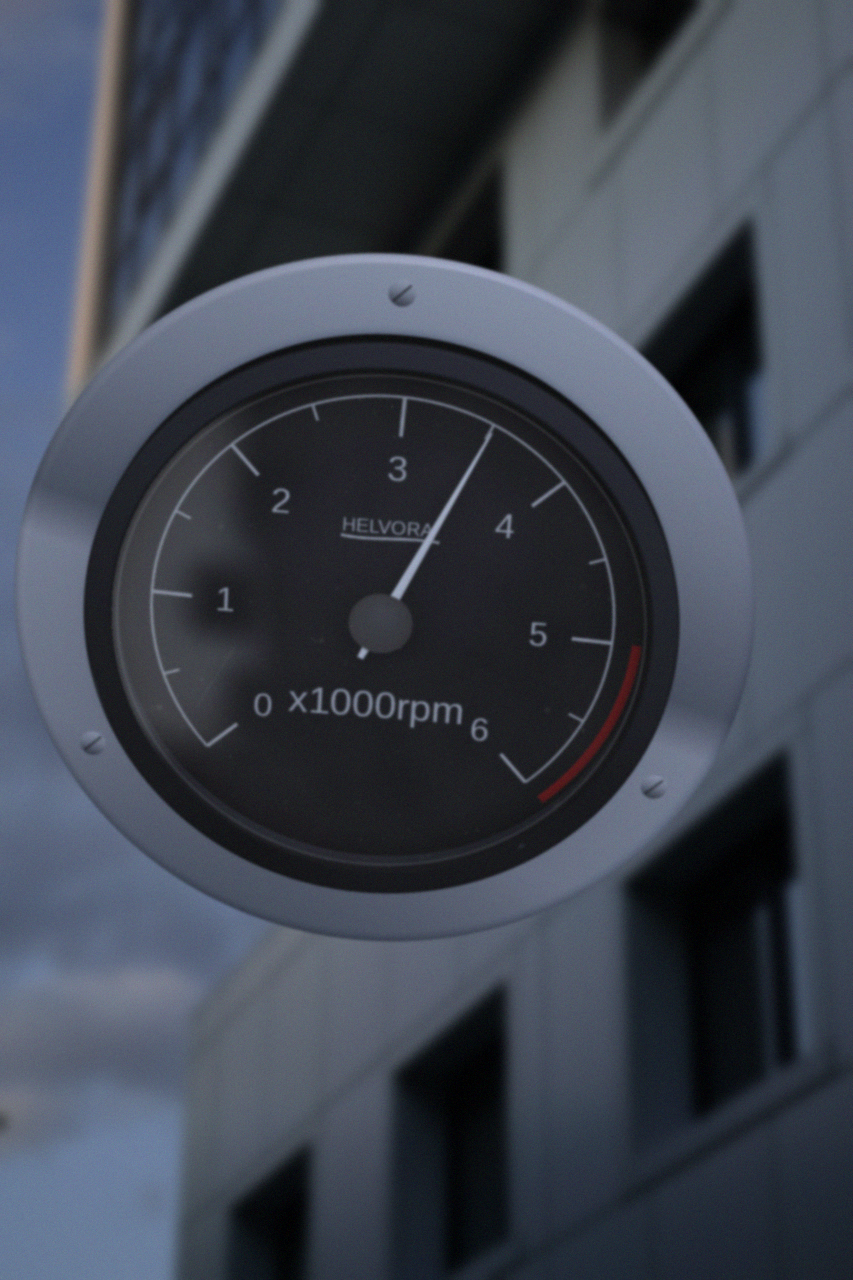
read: 3500 rpm
